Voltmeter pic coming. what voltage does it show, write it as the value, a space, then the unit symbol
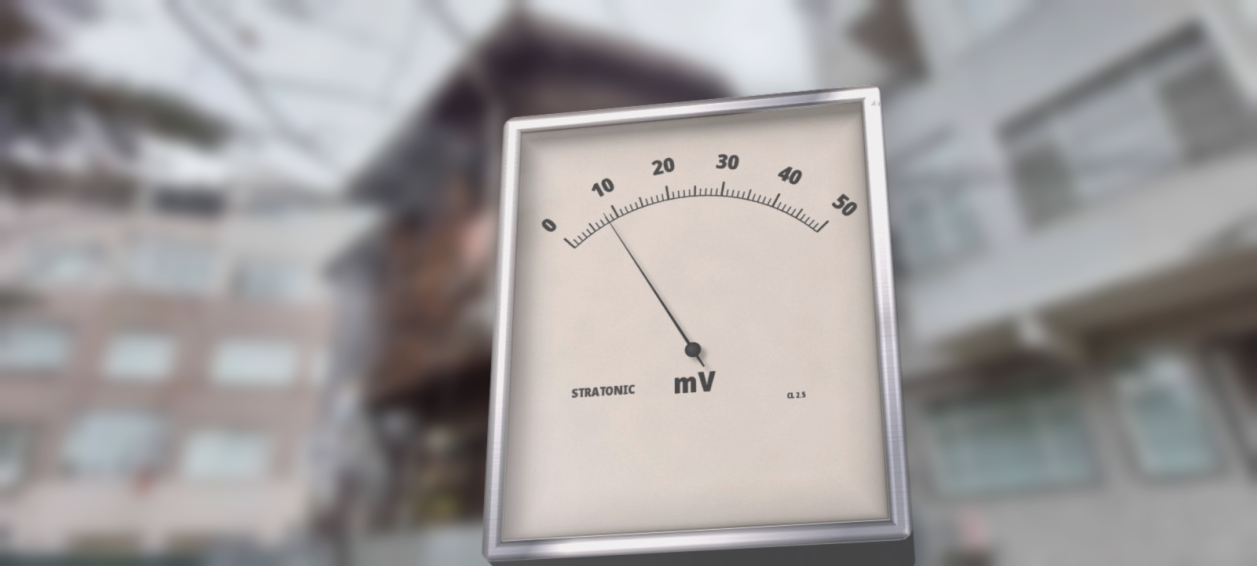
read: 8 mV
